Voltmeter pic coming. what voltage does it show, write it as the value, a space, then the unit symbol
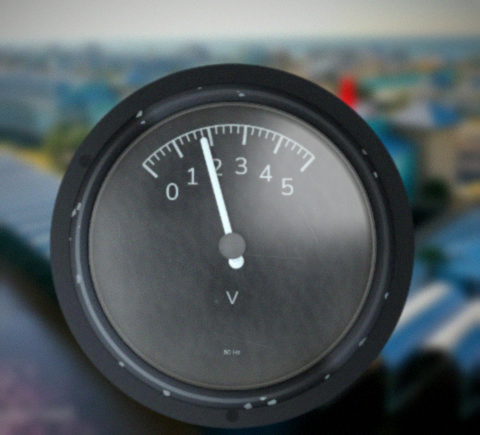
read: 1.8 V
